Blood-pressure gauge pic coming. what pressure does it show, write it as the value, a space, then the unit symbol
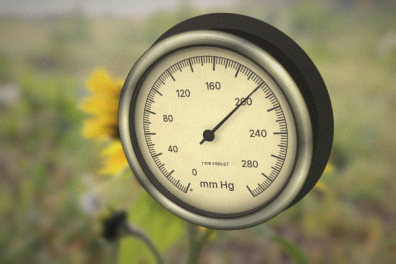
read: 200 mmHg
